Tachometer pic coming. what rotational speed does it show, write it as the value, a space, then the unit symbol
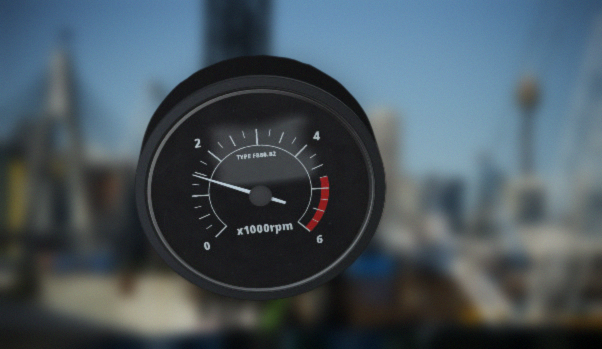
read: 1500 rpm
